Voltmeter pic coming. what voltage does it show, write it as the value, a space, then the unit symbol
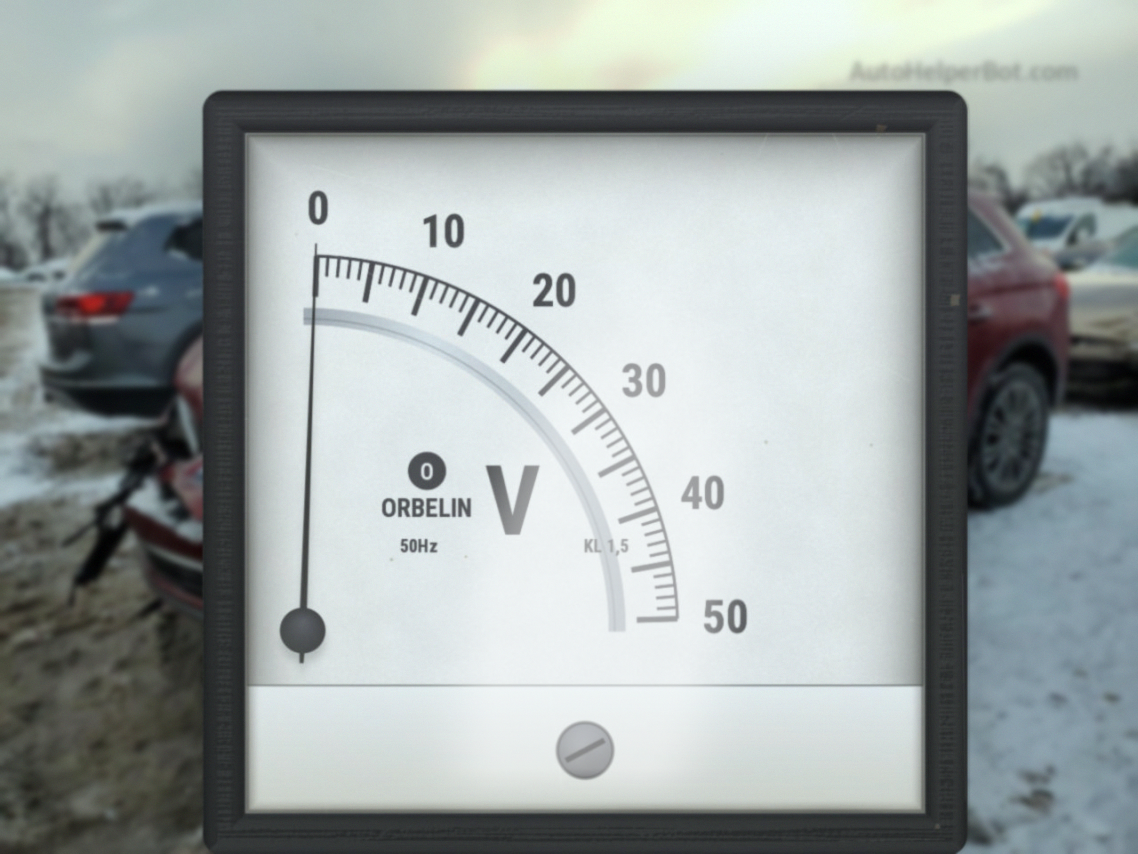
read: 0 V
